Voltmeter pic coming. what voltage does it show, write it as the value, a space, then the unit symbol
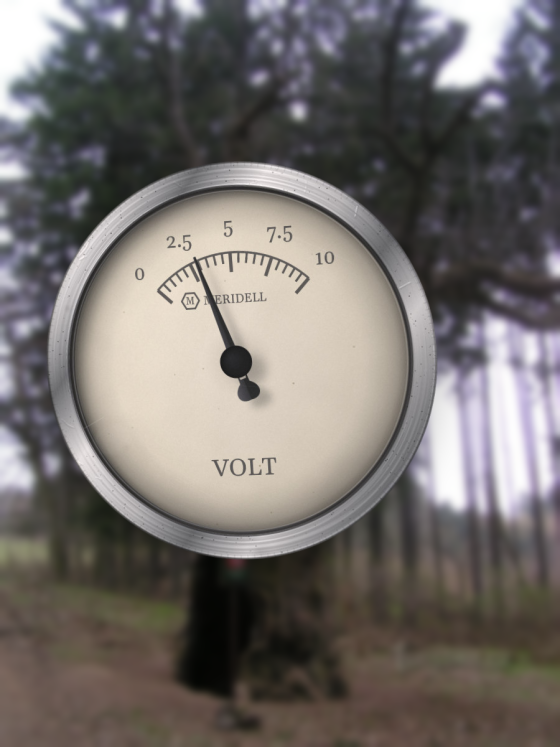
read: 3 V
